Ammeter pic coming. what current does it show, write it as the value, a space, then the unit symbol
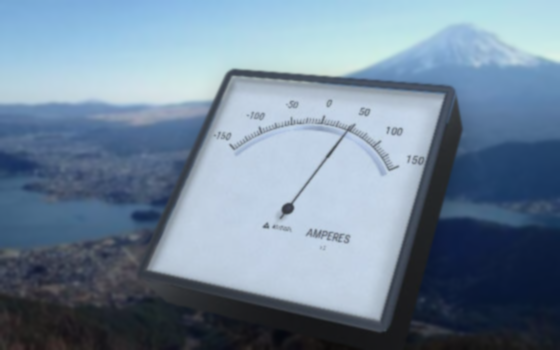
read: 50 A
